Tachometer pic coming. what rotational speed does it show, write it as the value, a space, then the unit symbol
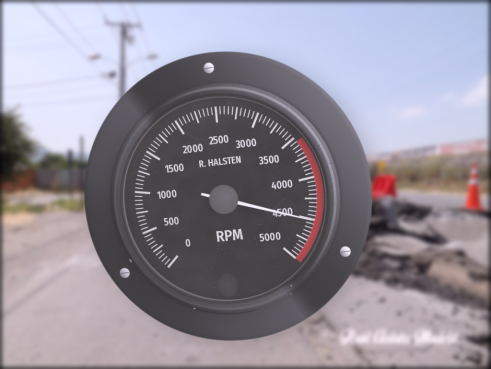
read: 4500 rpm
